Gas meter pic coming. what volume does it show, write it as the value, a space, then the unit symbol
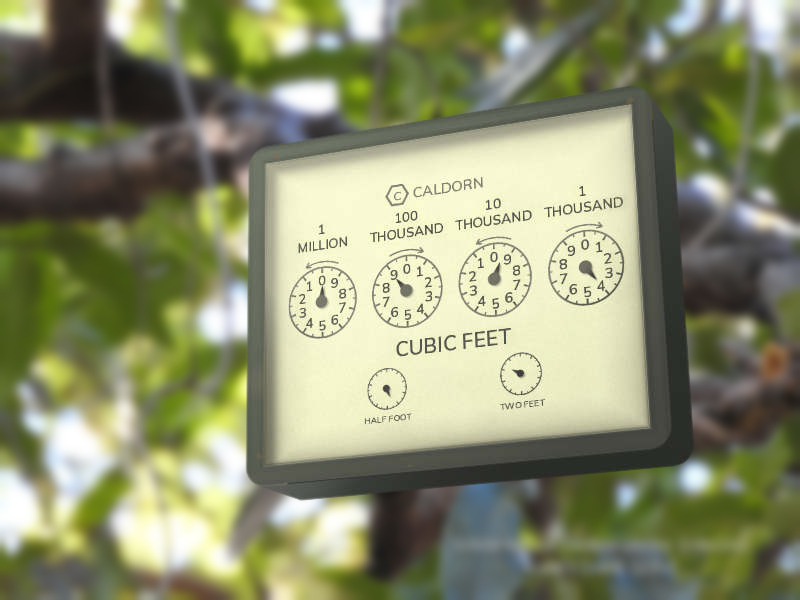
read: 989400 ft³
